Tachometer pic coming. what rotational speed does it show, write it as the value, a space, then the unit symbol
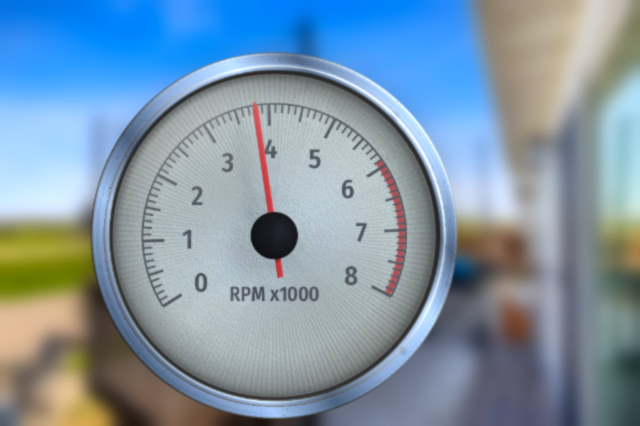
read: 3800 rpm
